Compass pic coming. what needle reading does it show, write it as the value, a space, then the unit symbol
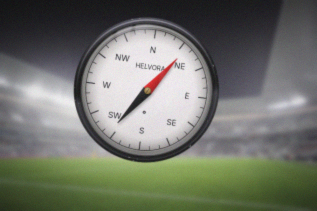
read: 35 °
